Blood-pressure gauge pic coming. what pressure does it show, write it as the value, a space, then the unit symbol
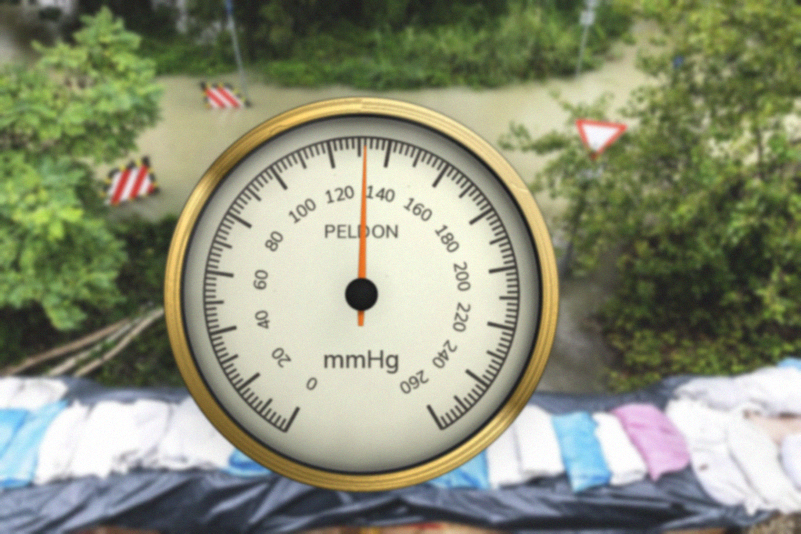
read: 132 mmHg
